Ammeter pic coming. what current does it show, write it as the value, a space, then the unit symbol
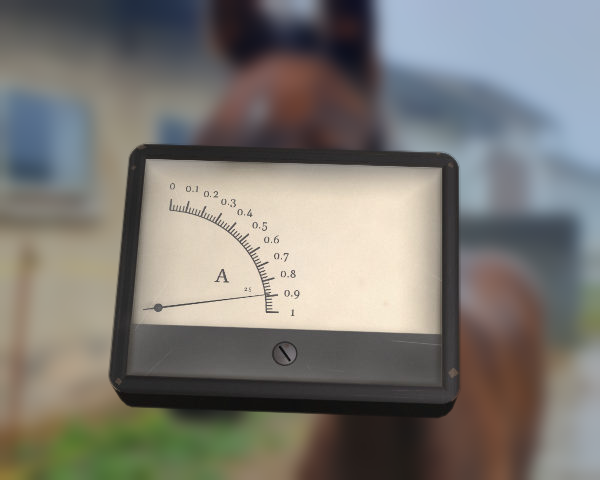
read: 0.9 A
